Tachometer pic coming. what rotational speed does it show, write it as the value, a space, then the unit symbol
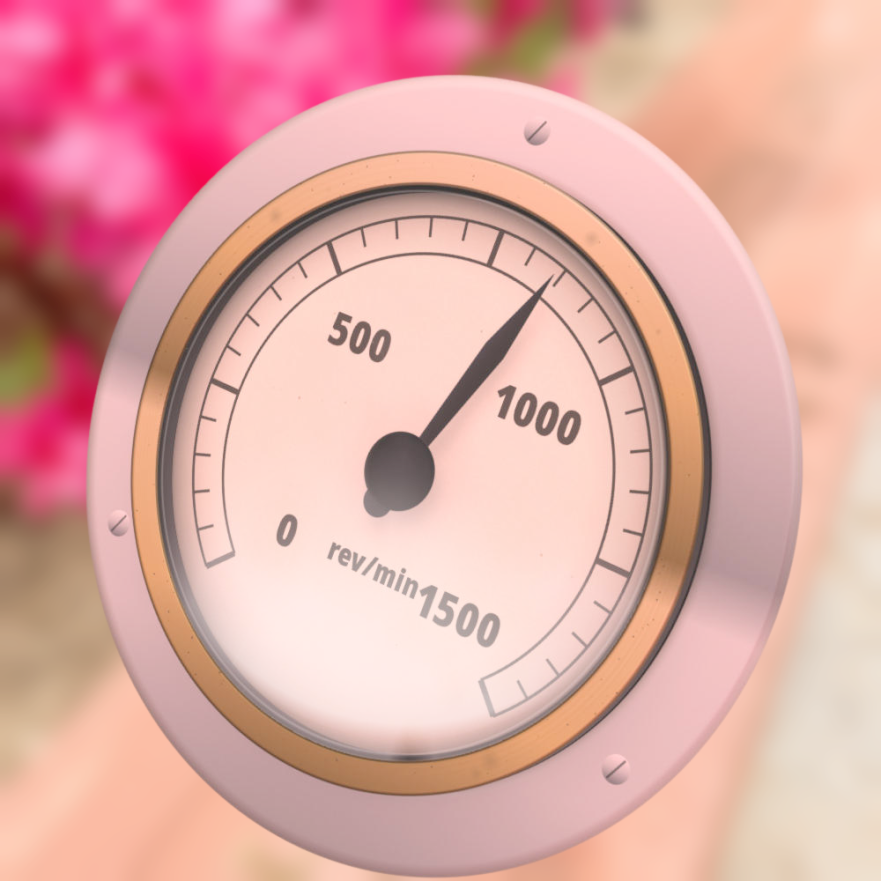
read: 850 rpm
